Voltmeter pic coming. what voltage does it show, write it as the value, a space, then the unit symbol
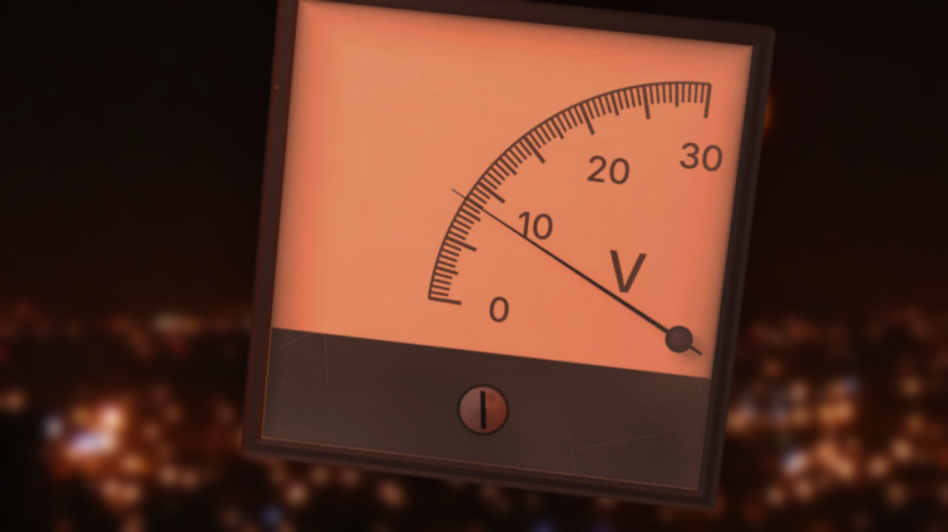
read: 8.5 V
